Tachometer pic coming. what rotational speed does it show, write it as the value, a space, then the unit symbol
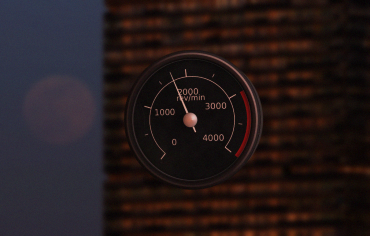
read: 1750 rpm
